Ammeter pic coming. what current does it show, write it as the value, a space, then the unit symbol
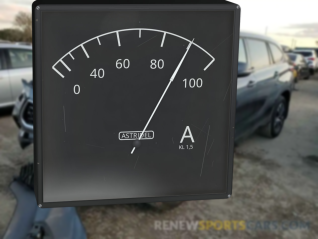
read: 90 A
